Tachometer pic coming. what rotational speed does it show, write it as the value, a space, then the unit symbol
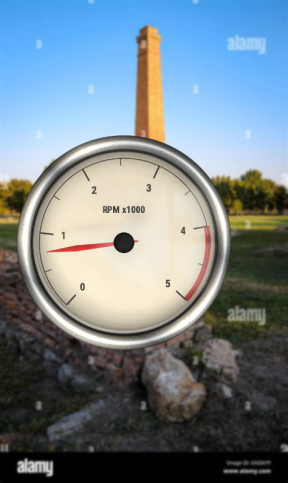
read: 750 rpm
